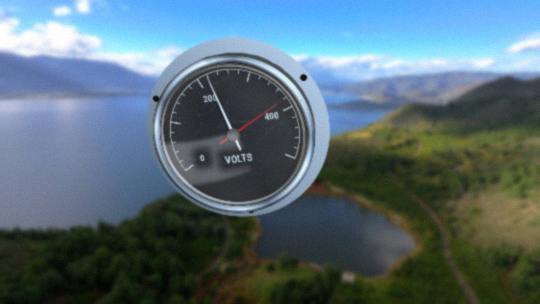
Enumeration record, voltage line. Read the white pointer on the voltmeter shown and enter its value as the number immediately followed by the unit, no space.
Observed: 220V
